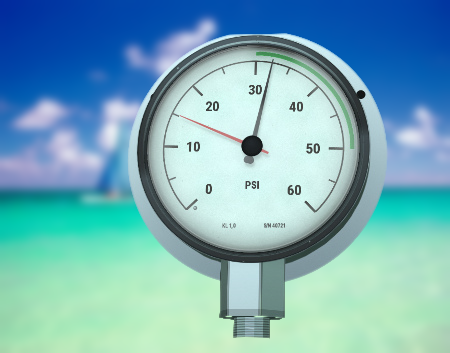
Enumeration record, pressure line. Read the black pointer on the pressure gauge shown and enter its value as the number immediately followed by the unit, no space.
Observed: 32.5psi
